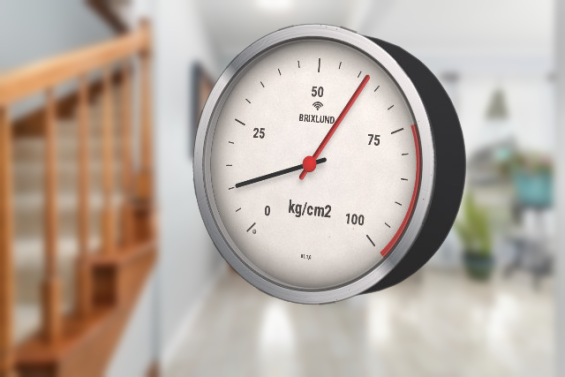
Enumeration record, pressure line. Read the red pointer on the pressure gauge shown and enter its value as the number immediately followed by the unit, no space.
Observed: 62.5kg/cm²
